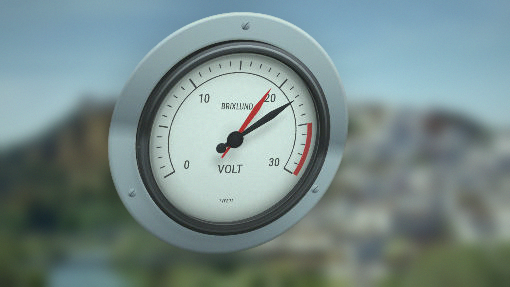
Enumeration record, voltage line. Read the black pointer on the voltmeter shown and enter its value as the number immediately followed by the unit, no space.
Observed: 22V
